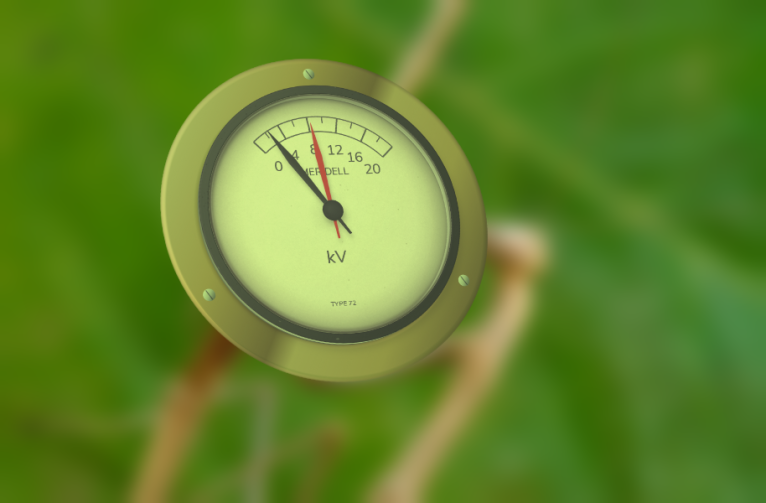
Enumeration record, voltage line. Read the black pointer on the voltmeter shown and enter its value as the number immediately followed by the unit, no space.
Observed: 2kV
